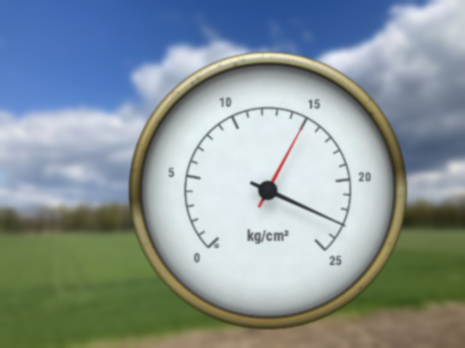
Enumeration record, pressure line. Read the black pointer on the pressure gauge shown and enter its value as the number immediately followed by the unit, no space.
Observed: 23kg/cm²
